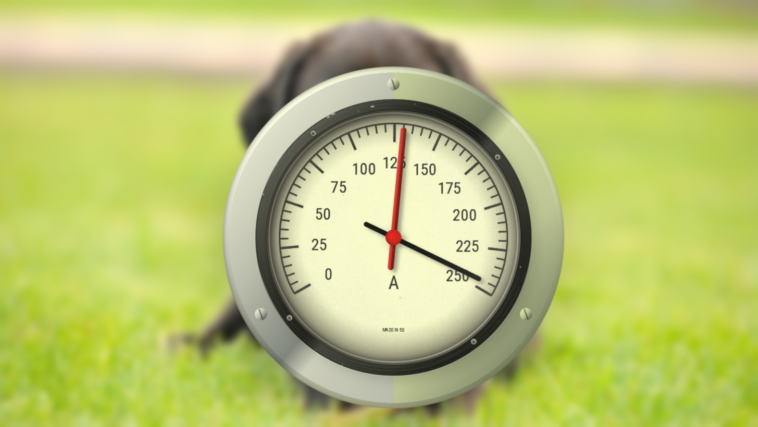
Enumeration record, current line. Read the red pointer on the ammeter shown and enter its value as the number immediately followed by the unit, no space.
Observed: 130A
